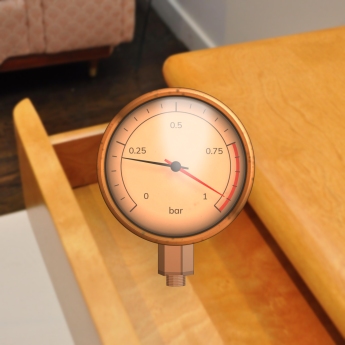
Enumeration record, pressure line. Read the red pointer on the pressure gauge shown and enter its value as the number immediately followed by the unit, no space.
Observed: 0.95bar
